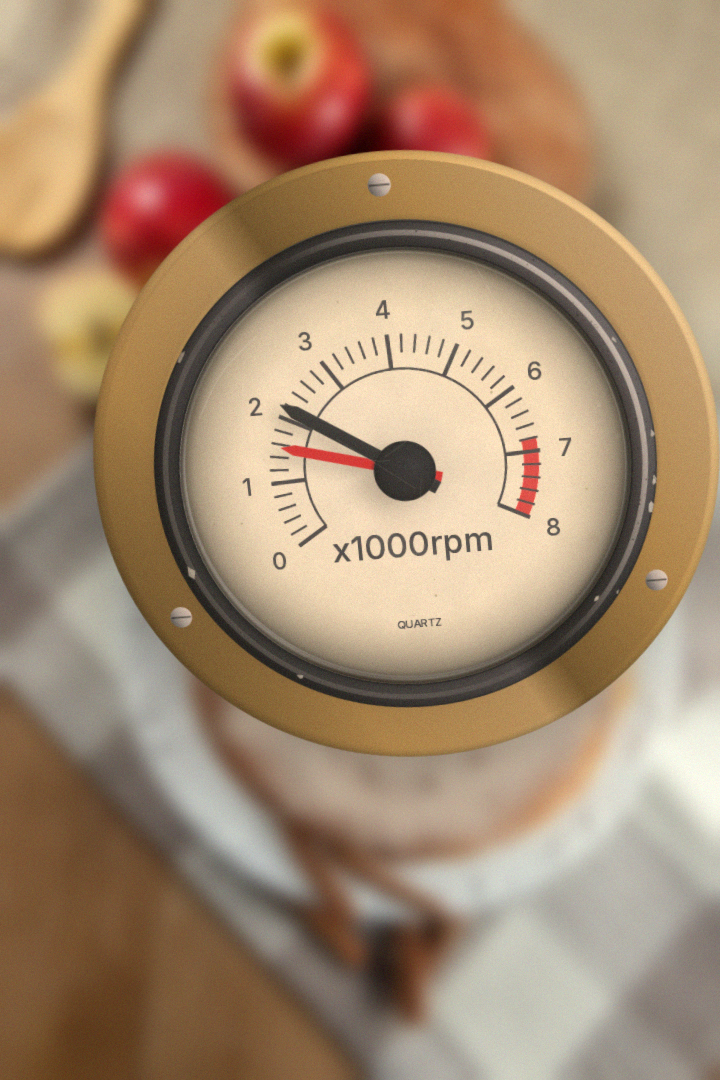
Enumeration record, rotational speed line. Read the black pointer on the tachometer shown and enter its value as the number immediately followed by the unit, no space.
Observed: 2200rpm
